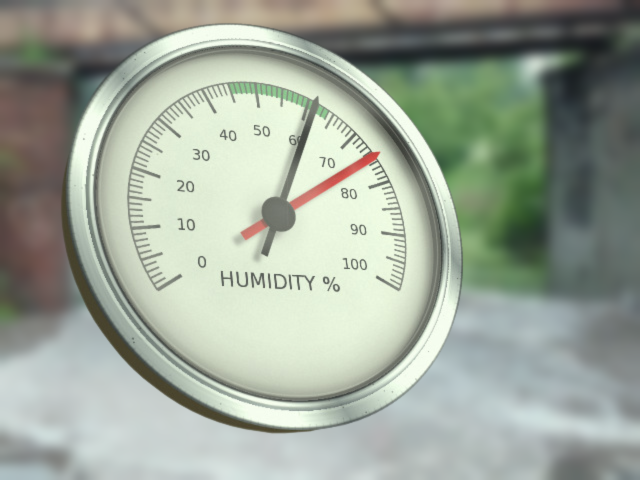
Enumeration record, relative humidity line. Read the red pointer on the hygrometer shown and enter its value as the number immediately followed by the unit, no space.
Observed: 75%
